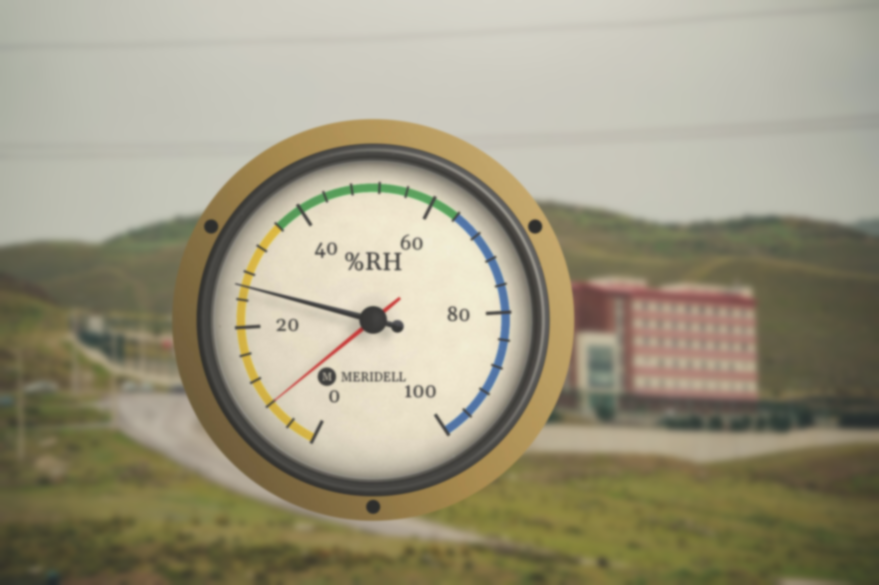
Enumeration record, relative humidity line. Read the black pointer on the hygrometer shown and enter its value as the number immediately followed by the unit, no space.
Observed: 26%
